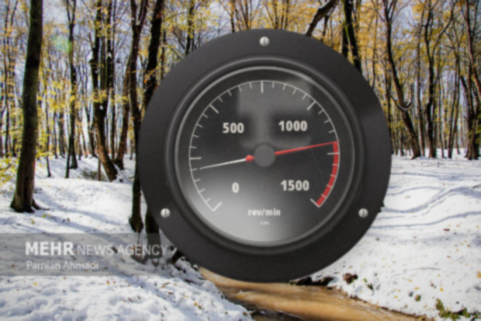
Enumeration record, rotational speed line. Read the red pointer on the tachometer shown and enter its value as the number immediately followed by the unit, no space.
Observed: 1200rpm
